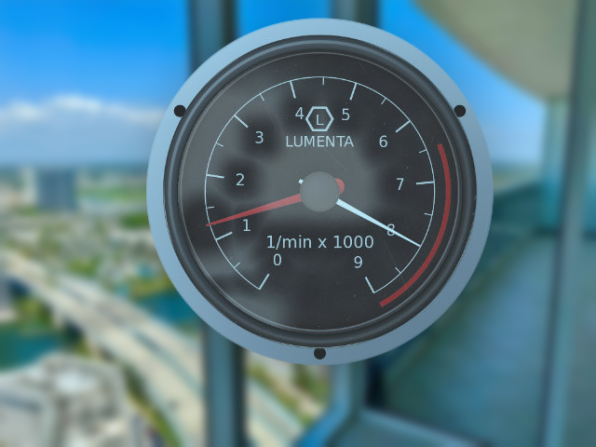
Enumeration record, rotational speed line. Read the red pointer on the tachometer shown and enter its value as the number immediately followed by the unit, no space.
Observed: 1250rpm
